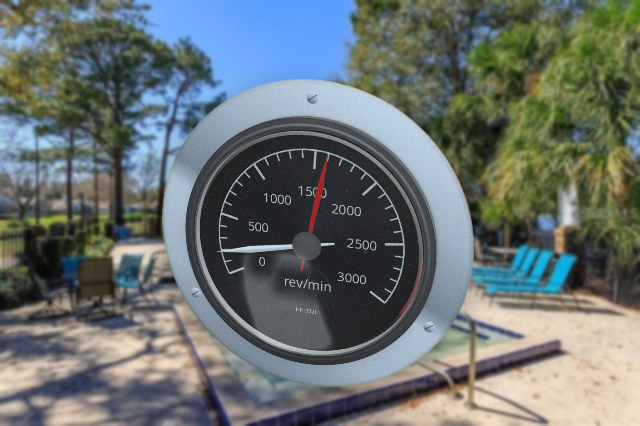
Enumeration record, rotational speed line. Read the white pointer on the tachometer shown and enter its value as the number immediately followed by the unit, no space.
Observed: 200rpm
